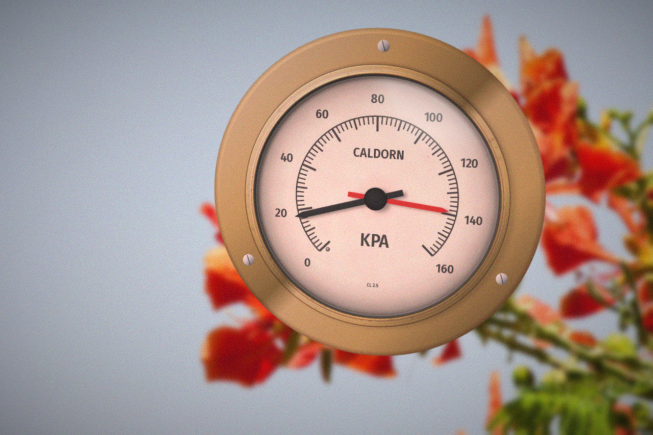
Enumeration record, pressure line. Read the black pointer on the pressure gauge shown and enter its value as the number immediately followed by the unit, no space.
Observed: 18kPa
